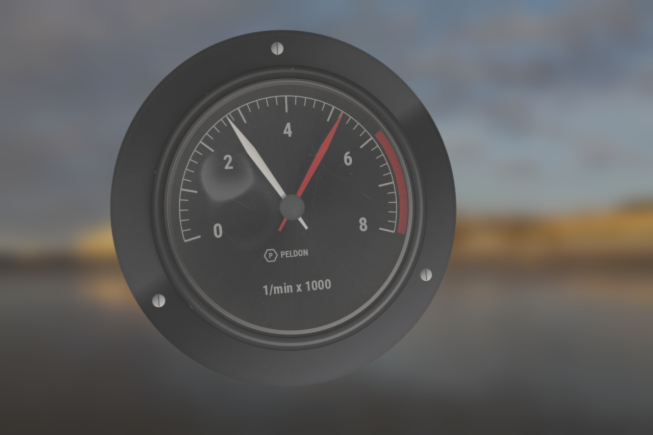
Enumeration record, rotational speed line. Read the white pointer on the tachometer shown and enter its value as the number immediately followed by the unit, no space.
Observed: 2700rpm
